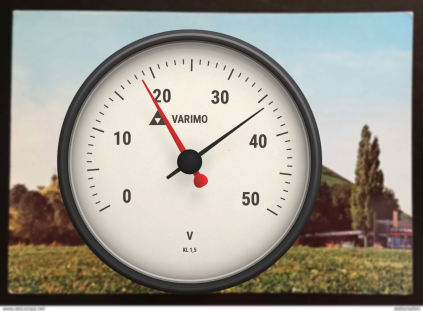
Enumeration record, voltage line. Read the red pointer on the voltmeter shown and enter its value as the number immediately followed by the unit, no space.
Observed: 18.5V
